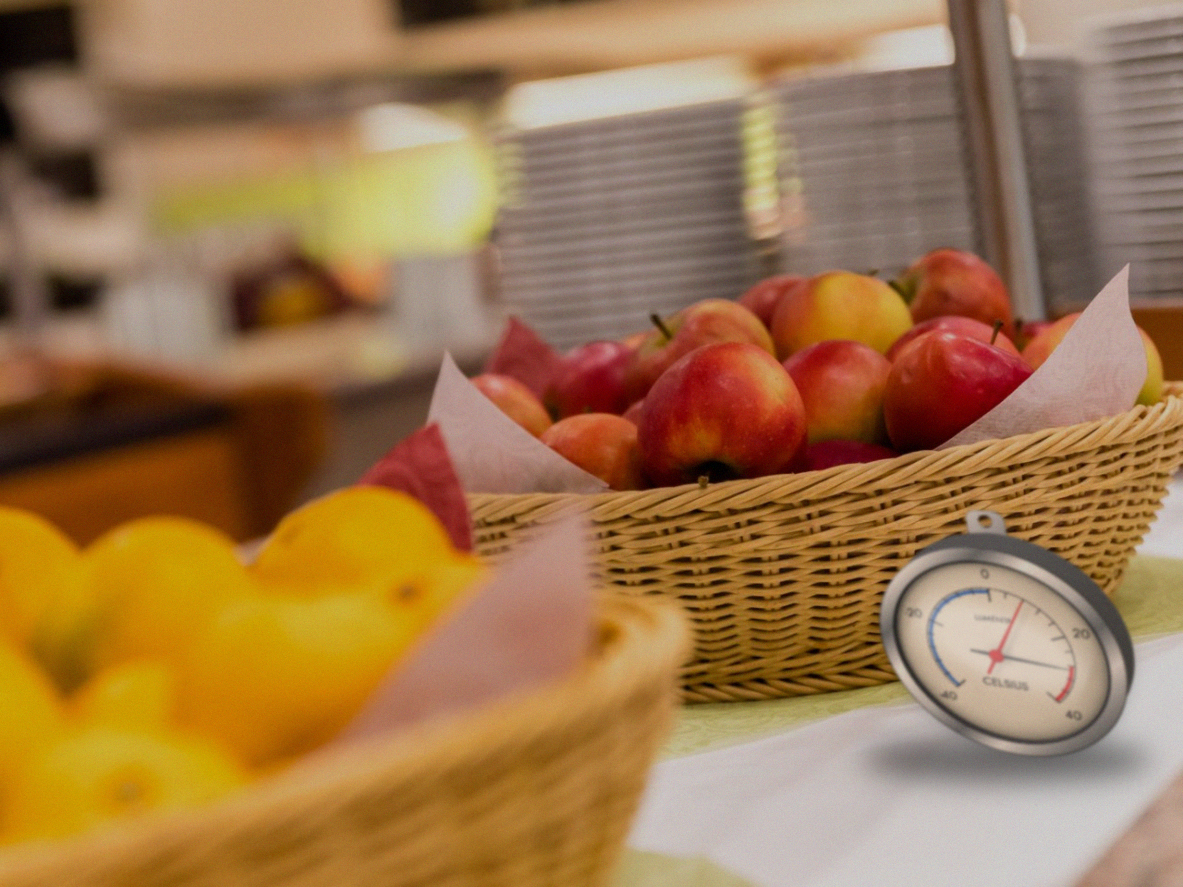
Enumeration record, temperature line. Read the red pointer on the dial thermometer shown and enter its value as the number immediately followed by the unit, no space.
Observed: 8°C
